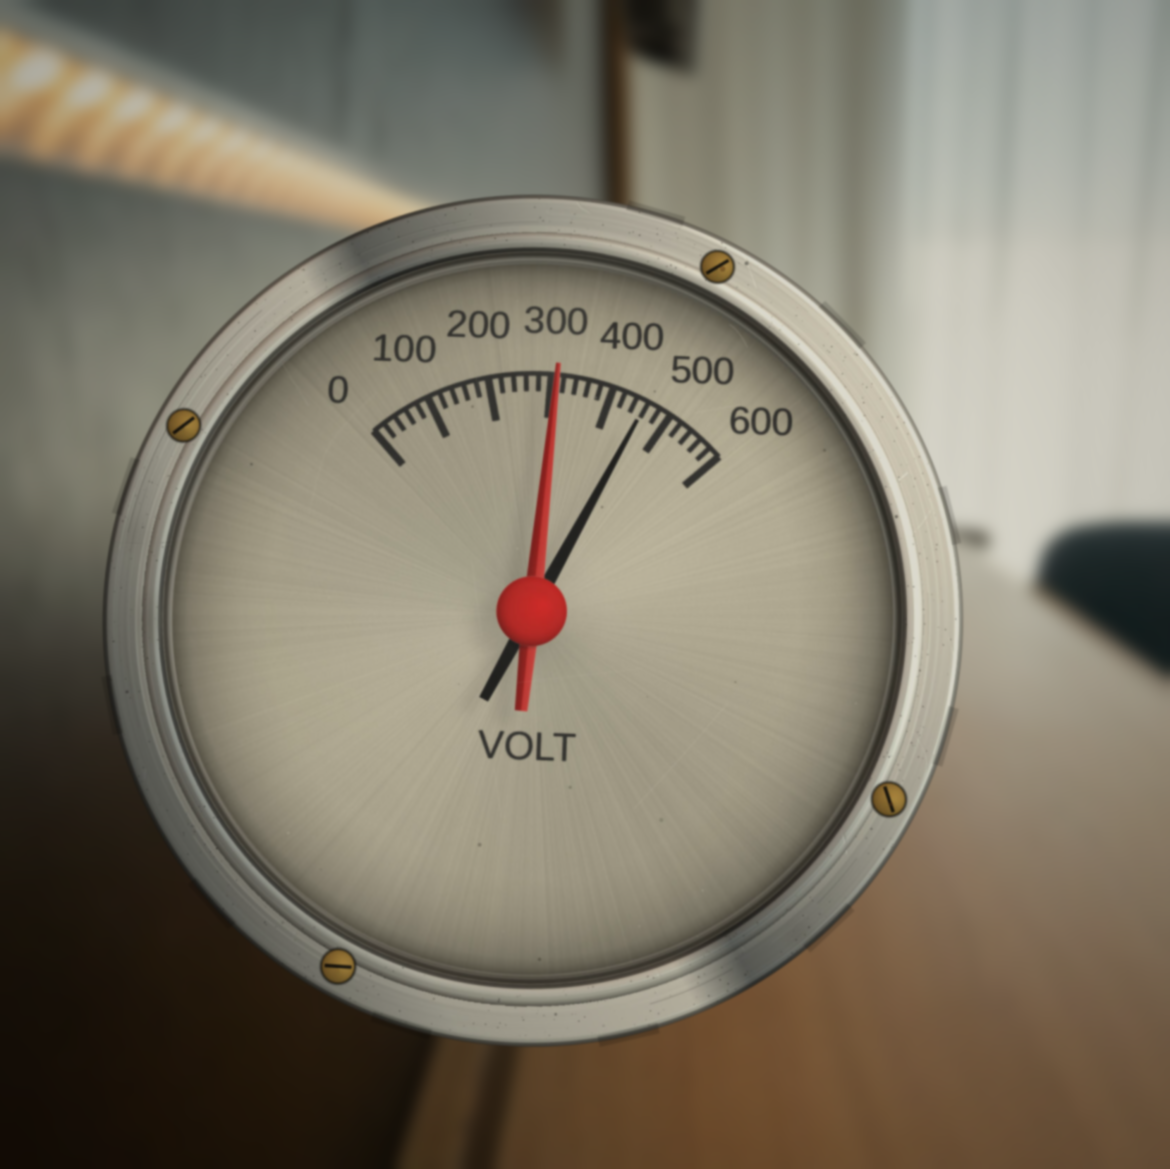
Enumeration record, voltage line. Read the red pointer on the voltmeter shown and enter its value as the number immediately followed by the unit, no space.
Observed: 310V
